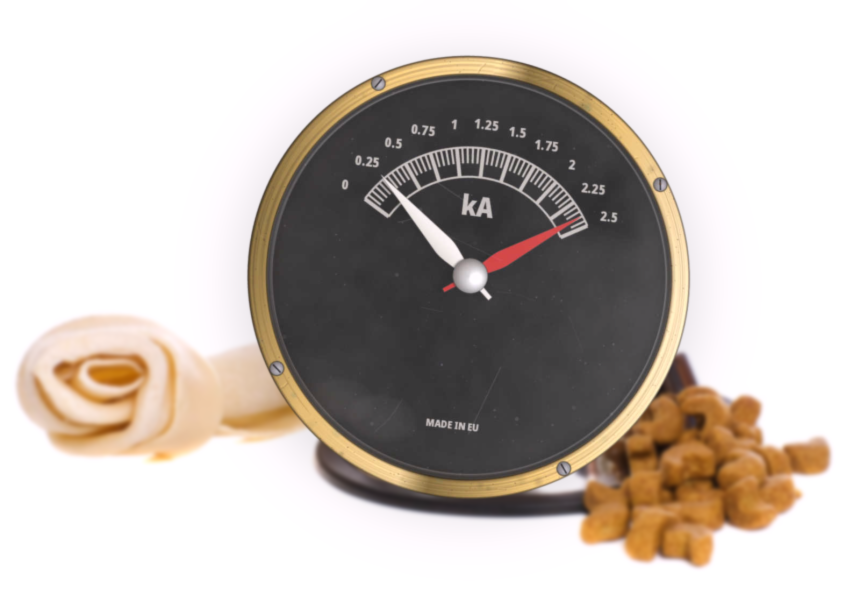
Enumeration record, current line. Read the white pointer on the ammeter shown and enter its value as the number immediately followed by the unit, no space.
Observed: 0.25kA
